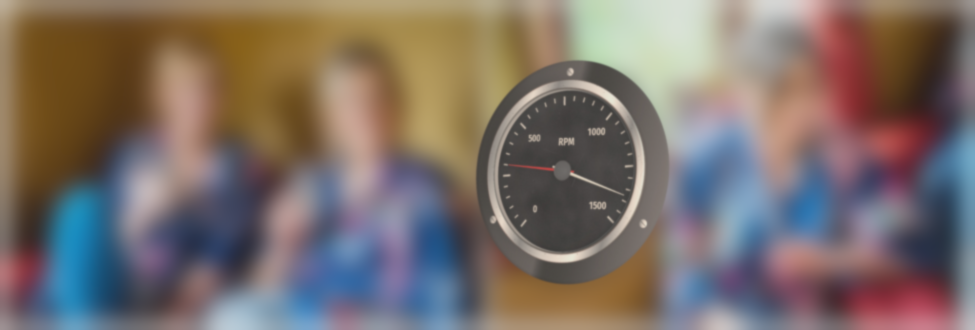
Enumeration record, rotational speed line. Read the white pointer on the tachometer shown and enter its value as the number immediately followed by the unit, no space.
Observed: 1375rpm
